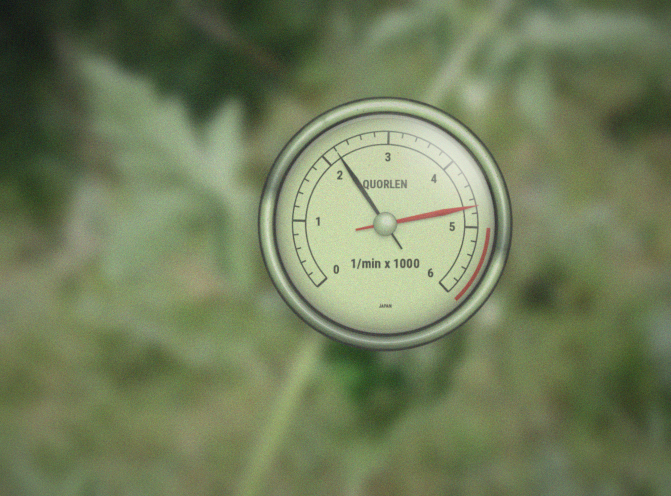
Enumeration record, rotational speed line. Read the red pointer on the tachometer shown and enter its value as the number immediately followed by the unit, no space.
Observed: 4700rpm
